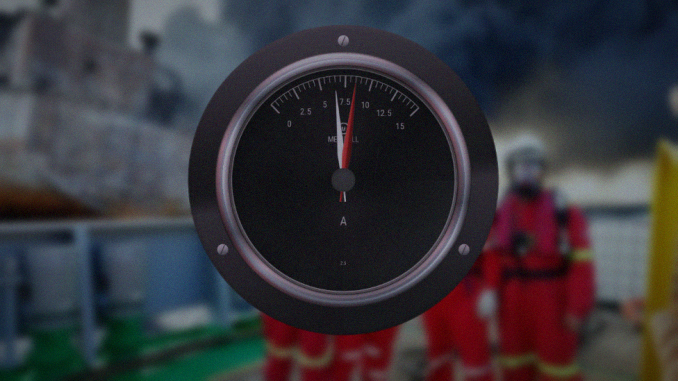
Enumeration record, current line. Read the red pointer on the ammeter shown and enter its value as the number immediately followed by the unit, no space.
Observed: 8.5A
